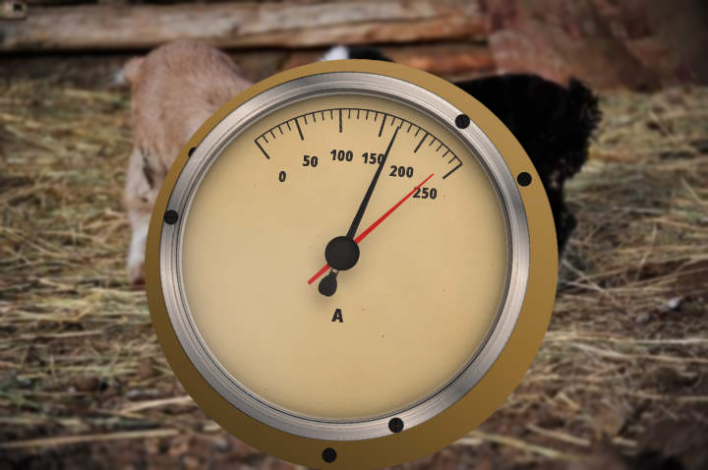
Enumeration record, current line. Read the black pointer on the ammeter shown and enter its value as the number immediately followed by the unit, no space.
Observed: 170A
